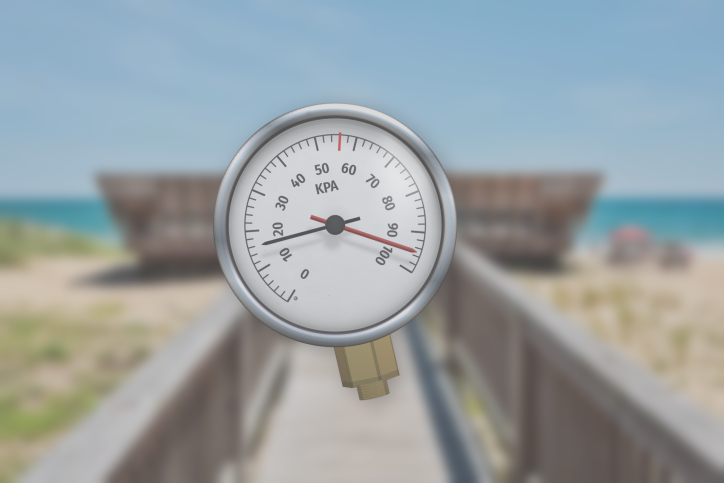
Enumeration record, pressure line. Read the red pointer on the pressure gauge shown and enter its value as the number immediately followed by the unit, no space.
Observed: 95kPa
